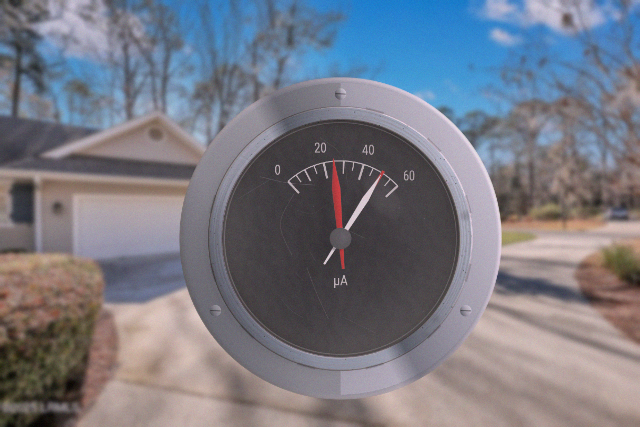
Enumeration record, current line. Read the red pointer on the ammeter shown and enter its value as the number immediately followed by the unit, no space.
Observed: 25µA
